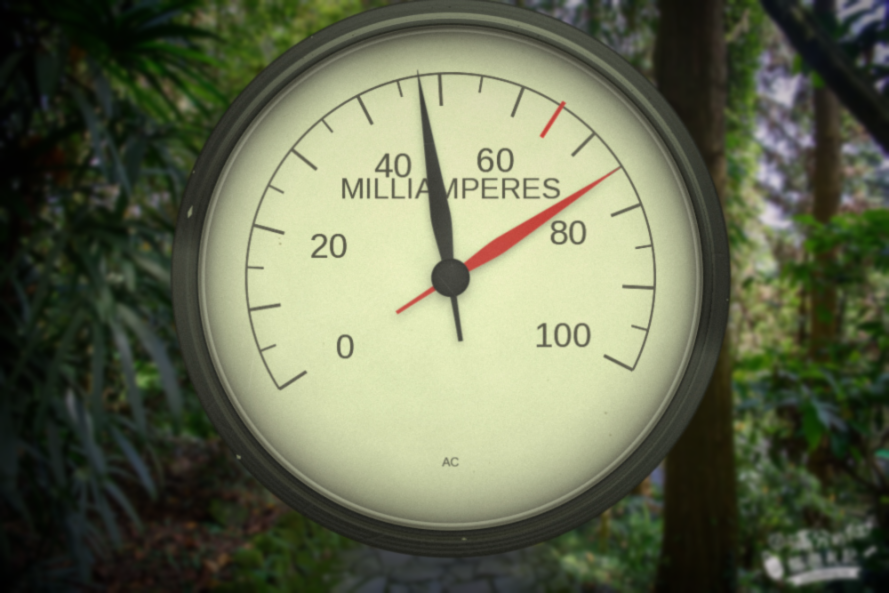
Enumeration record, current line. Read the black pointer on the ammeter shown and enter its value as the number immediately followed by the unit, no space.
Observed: 47.5mA
